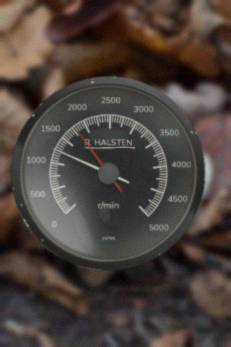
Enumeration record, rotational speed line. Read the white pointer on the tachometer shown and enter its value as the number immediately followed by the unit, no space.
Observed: 1250rpm
